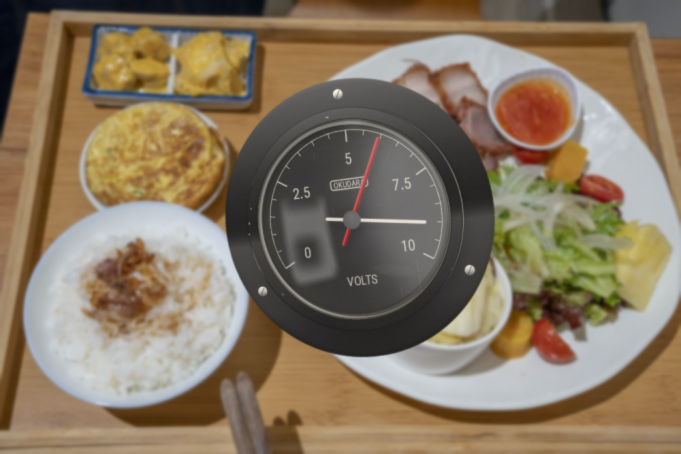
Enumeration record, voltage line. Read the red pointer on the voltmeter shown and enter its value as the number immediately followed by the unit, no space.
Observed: 6V
